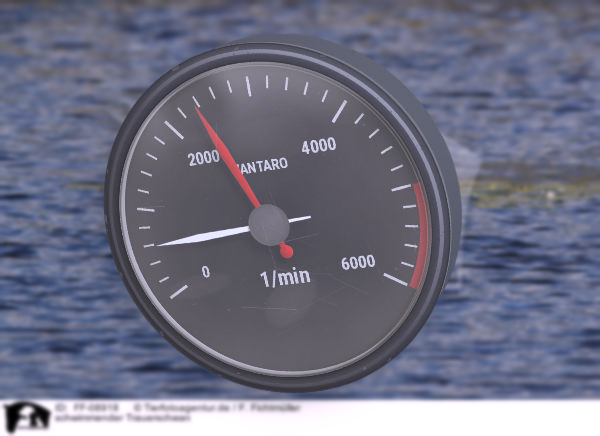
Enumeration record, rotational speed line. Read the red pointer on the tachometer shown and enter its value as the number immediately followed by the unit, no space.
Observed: 2400rpm
